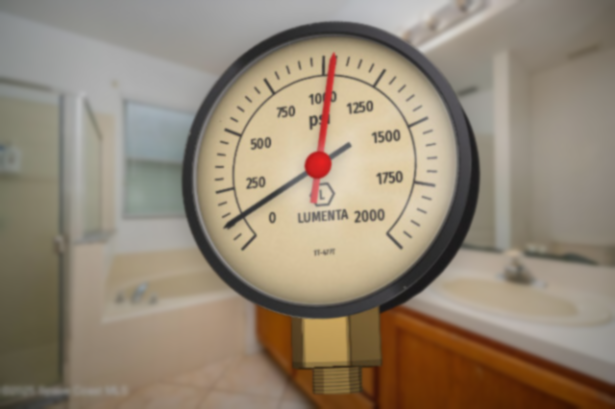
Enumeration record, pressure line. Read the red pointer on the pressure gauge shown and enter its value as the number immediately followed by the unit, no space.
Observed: 1050psi
